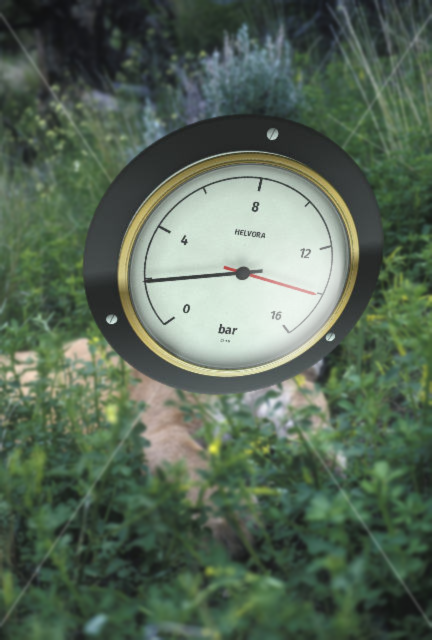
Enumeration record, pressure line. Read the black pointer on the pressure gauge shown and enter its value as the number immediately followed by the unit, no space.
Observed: 2bar
